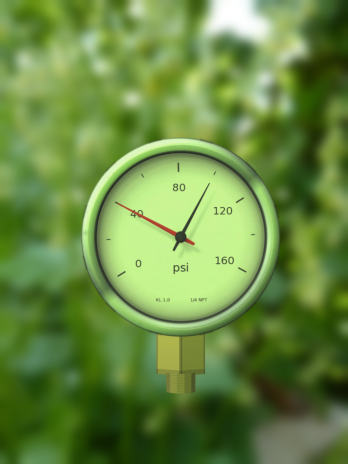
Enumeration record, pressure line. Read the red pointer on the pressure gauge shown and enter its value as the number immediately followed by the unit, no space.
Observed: 40psi
